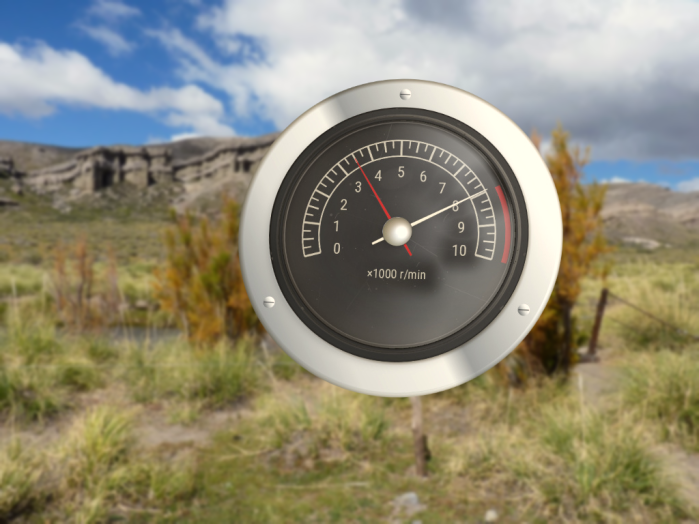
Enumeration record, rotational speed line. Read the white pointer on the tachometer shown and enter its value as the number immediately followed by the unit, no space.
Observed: 8000rpm
